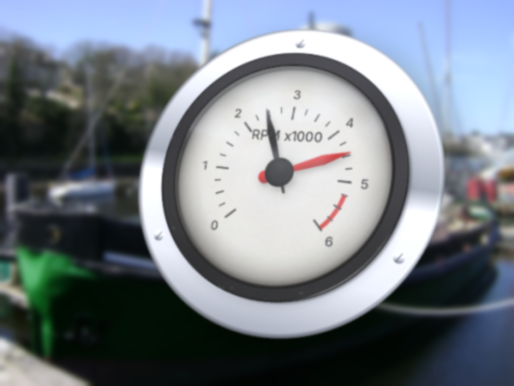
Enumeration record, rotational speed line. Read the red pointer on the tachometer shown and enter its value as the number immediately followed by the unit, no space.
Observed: 4500rpm
